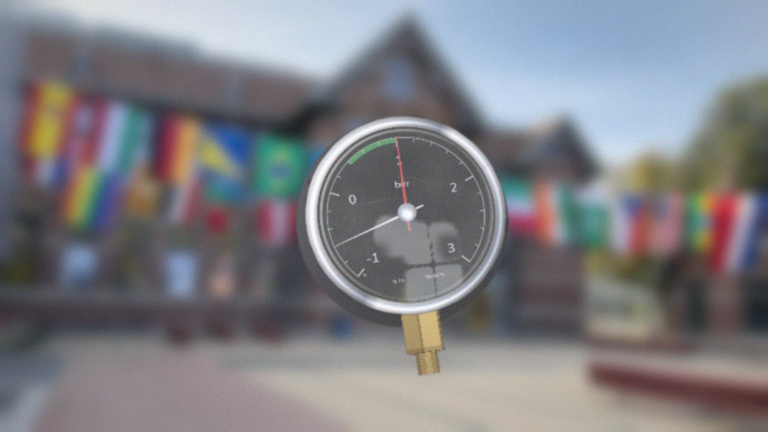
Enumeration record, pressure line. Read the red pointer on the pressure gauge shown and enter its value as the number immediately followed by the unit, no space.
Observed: 1bar
